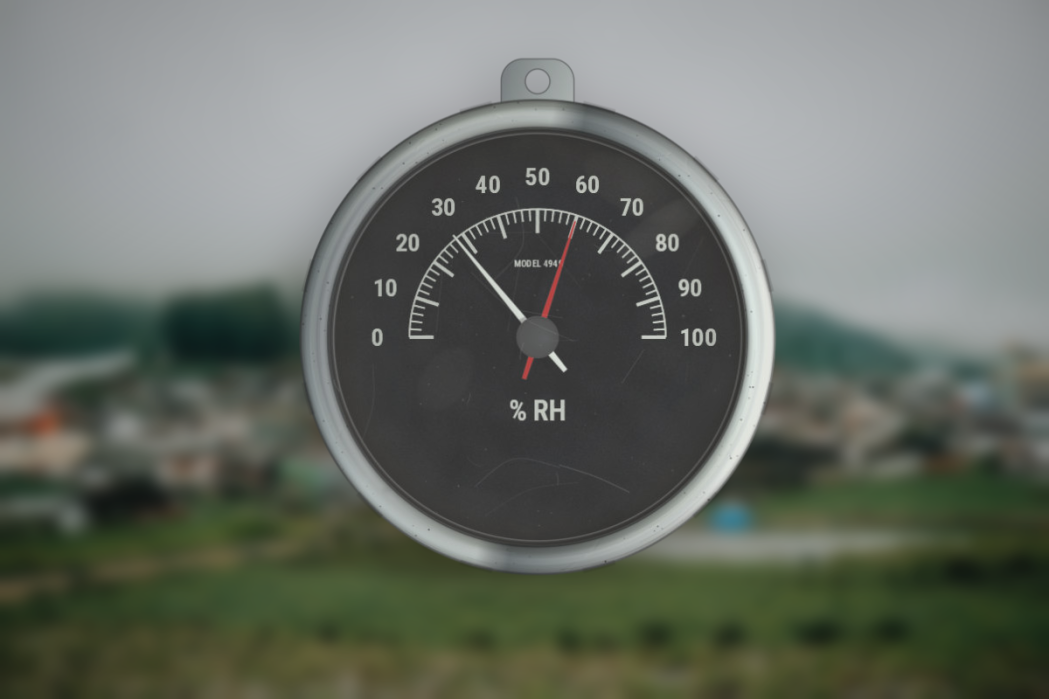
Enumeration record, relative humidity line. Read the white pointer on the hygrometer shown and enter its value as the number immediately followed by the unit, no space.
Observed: 28%
